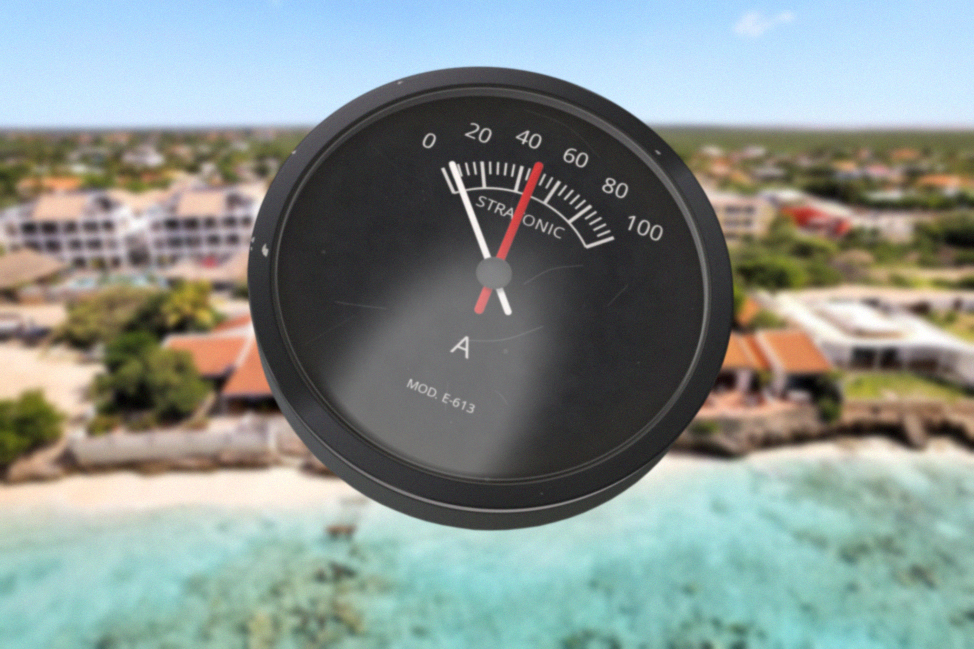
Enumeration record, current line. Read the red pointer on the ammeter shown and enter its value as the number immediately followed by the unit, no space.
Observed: 48A
